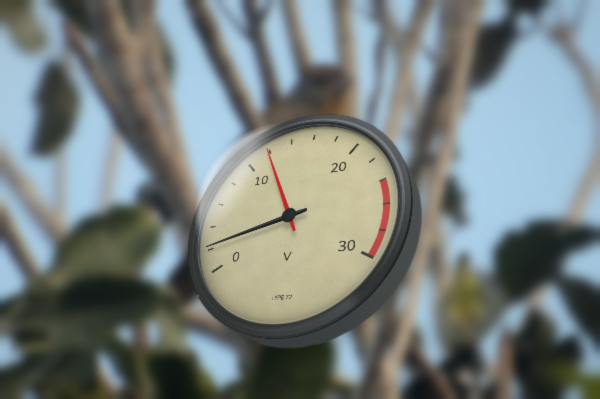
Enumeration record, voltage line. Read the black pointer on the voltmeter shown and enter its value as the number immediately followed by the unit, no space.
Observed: 2V
